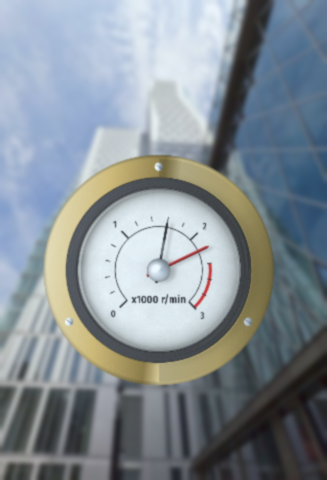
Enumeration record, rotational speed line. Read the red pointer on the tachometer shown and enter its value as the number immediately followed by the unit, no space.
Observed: 2200rpm
